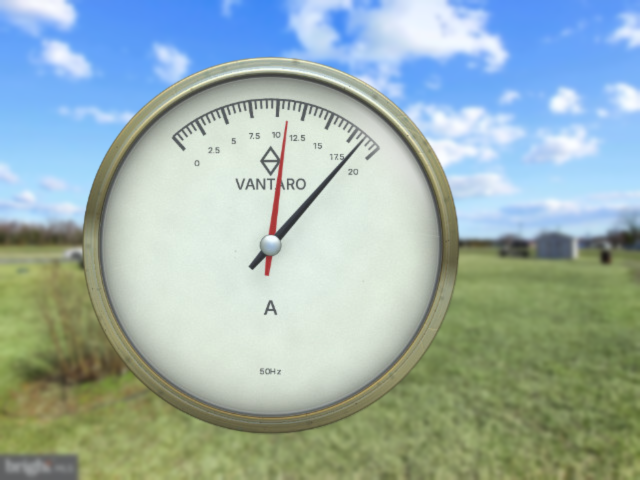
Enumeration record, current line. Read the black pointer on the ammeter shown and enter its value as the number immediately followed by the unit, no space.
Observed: 18.5A
